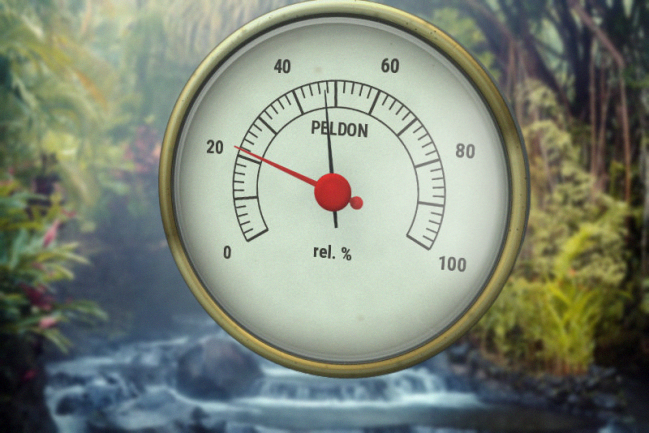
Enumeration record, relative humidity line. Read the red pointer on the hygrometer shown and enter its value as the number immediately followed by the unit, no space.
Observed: 22%
